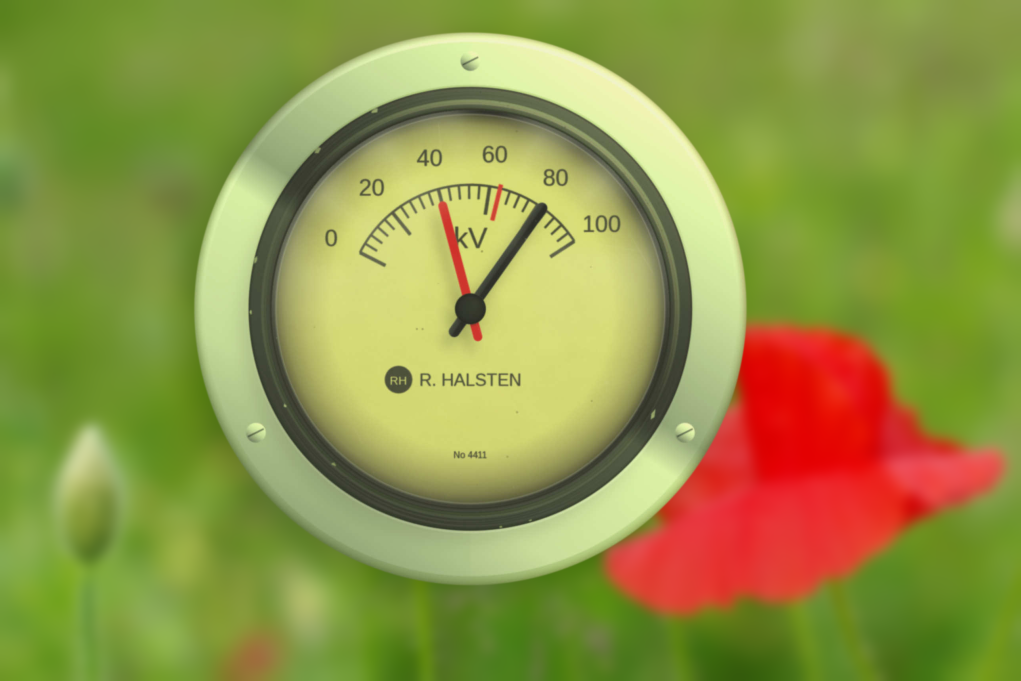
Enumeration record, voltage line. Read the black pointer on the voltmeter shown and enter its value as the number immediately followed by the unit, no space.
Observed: 82kV
